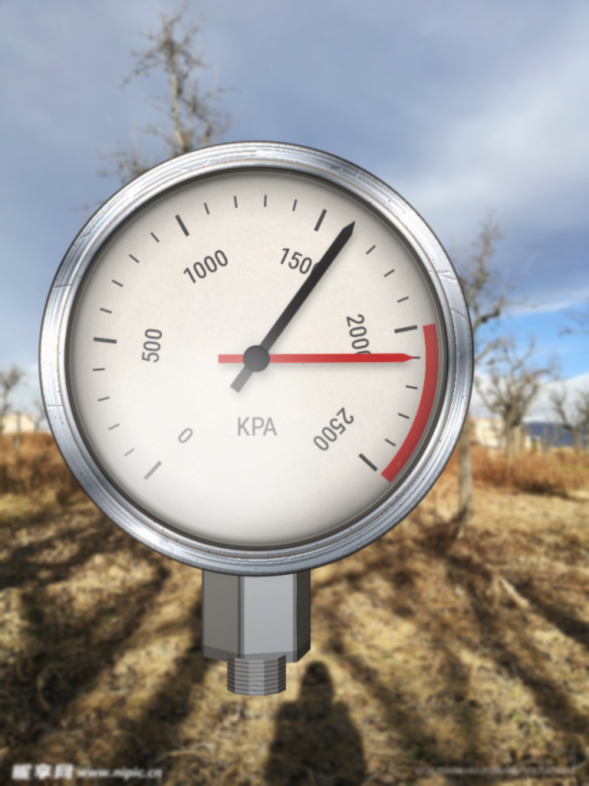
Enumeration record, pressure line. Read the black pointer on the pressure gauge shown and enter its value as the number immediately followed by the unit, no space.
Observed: 1600kPa
